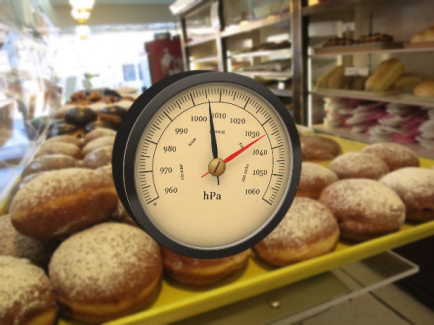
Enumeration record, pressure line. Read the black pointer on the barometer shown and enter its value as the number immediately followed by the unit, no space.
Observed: 1005hPa
